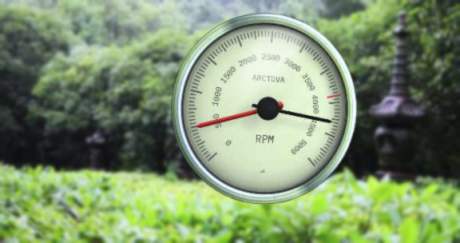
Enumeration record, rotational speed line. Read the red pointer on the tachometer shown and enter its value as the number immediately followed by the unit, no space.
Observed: 500rpm
